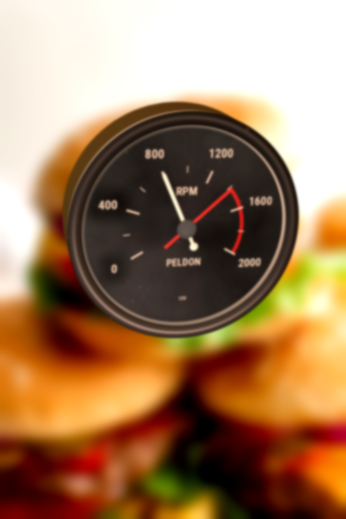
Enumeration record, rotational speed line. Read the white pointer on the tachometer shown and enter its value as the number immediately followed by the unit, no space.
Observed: 800rpm
